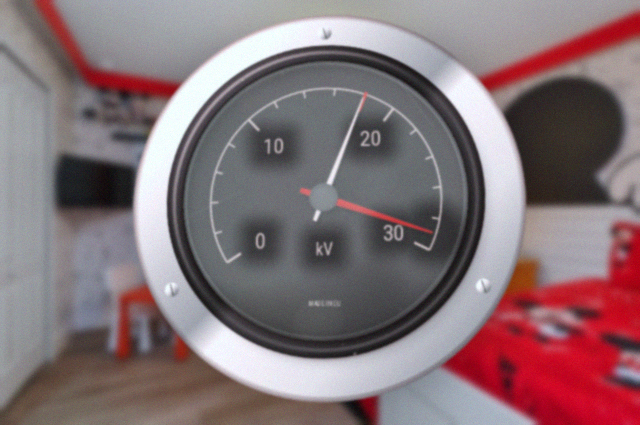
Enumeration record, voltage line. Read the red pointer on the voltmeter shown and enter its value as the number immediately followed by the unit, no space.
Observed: 29kV
